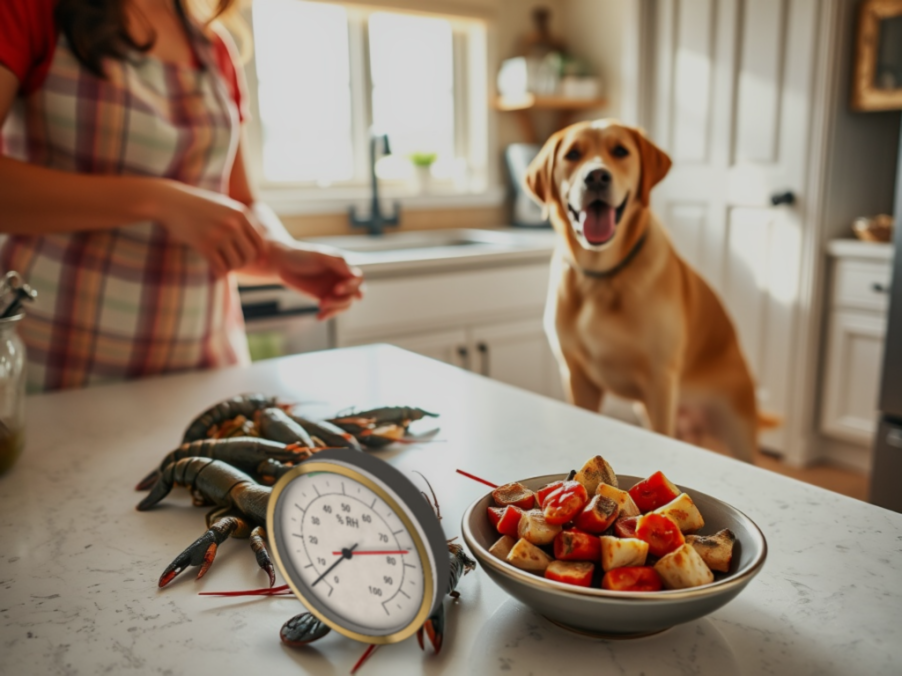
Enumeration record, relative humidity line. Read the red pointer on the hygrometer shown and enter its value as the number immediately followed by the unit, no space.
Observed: 75%
